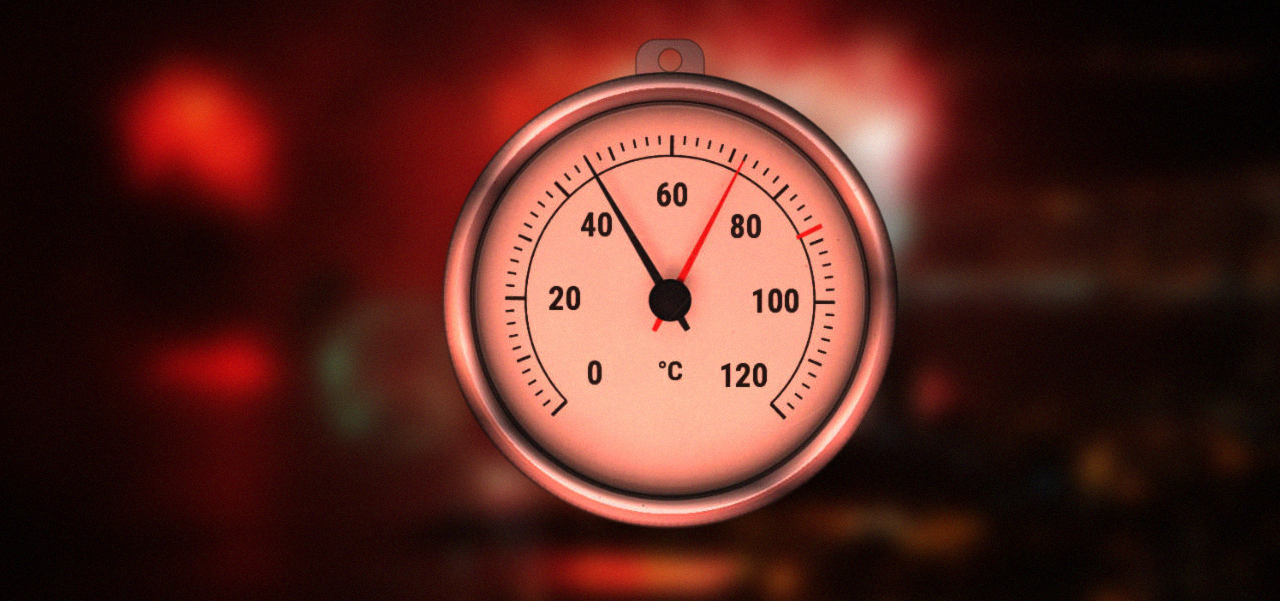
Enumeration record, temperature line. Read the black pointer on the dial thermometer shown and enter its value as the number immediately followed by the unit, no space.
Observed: 46°C
